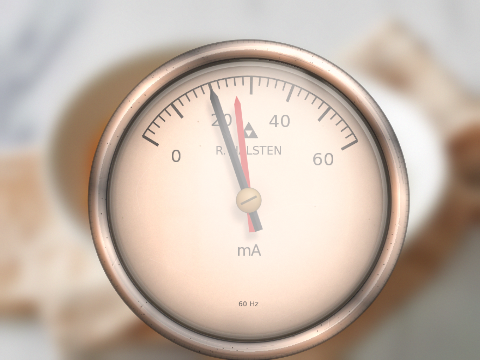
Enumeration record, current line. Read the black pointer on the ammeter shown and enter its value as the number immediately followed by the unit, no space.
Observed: 20mA
